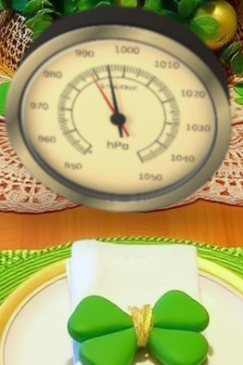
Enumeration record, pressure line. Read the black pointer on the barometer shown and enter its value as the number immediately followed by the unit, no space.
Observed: 995hPa
